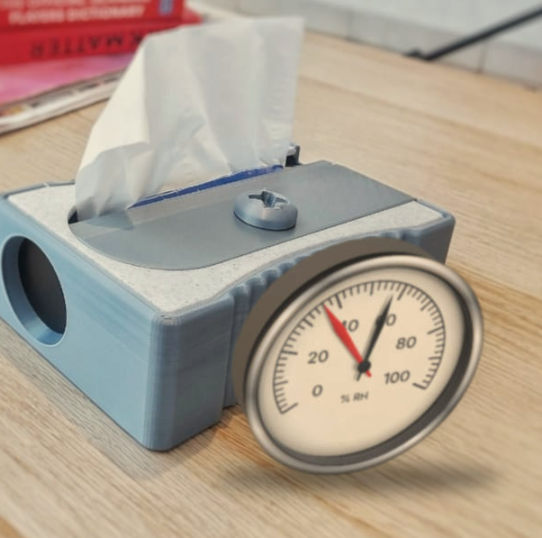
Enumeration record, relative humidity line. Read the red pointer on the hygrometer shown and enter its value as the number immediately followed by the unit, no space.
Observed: 36%
